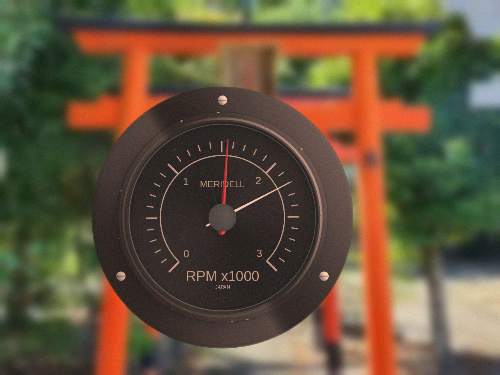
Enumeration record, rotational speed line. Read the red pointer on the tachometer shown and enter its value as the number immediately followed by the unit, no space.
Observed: 1550rpm
